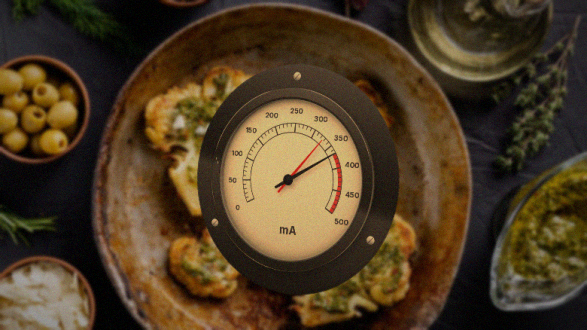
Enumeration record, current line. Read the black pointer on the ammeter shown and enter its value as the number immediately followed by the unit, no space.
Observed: 370mA
